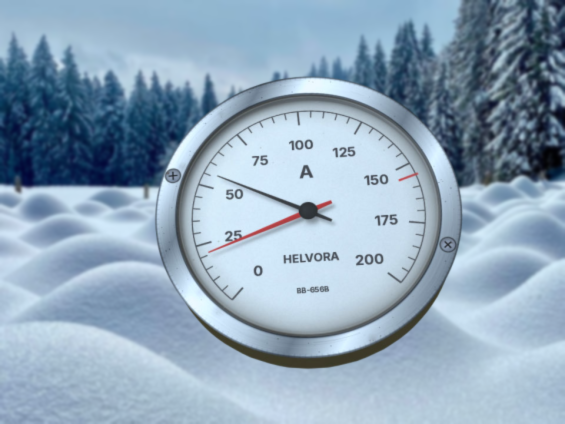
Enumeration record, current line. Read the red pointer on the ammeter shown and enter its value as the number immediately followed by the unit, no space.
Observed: 20A
